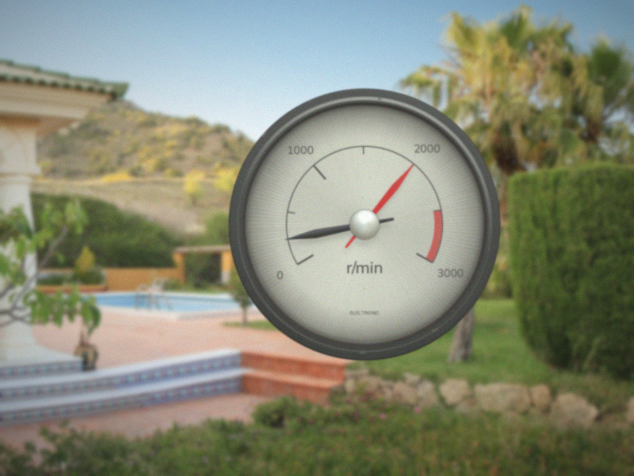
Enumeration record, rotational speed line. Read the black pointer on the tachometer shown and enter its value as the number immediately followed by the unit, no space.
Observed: 250rpm
